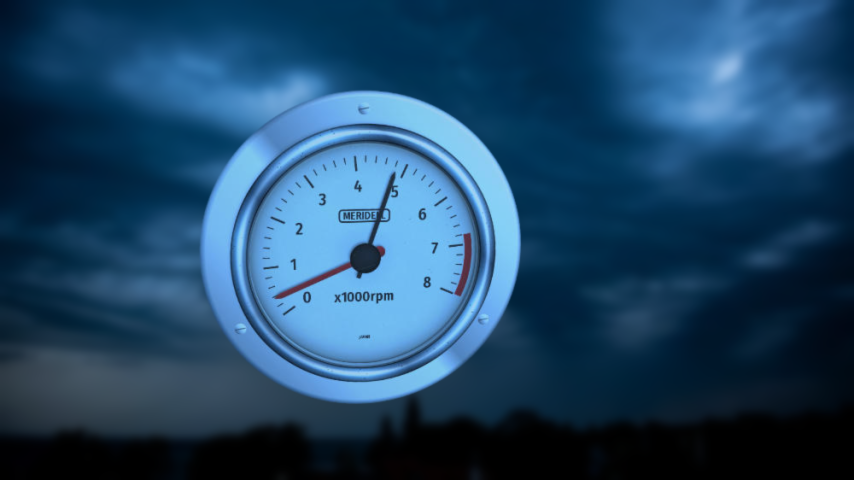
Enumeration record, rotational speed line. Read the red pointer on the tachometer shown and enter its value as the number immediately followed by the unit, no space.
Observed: 400rpm
